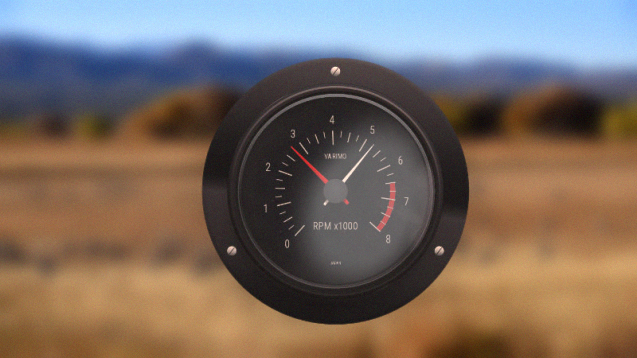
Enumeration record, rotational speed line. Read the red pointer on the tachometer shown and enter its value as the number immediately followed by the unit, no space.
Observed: 2750rpm
